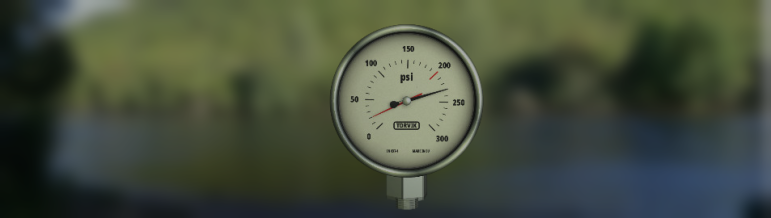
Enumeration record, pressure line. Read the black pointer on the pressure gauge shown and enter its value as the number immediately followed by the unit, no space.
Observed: 230psi
